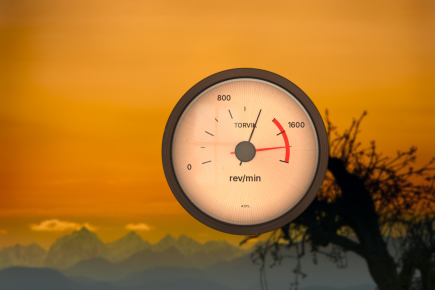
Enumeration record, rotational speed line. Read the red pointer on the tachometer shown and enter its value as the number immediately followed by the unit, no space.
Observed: 1800rpm
